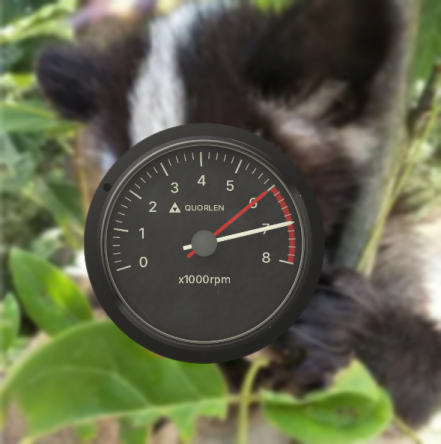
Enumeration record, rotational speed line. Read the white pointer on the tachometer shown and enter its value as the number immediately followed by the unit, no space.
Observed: 7000rpm
